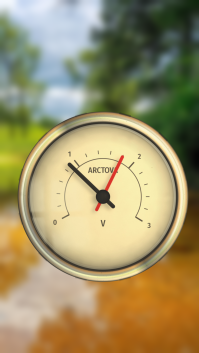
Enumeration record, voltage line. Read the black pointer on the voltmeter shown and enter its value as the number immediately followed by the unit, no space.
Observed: 0.9V
